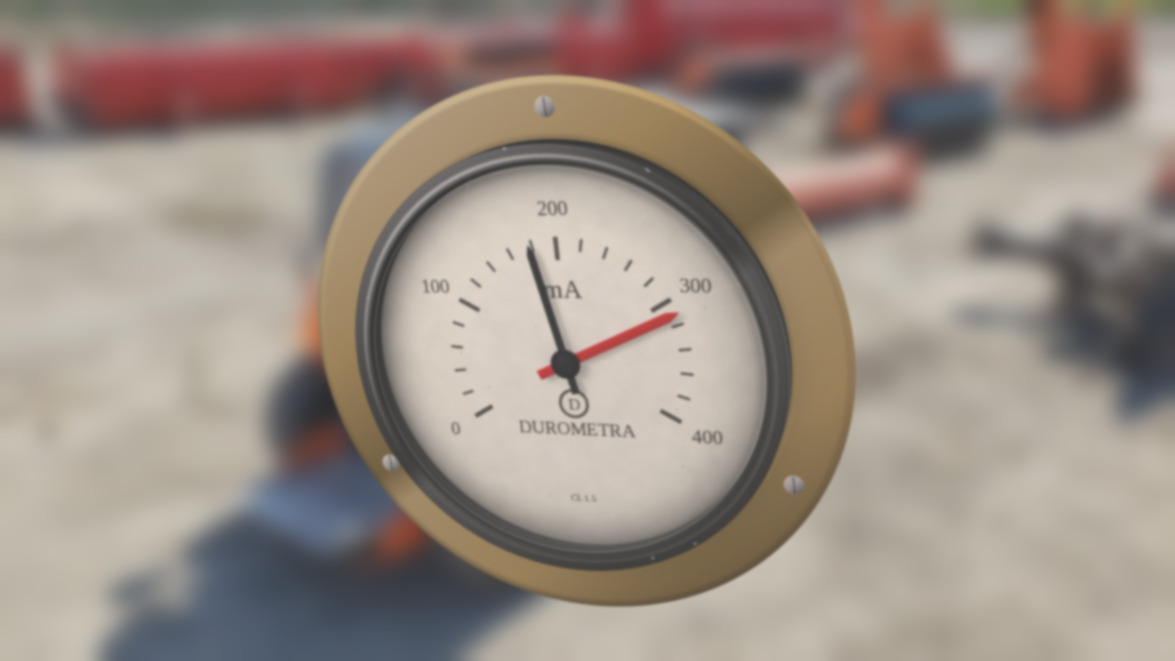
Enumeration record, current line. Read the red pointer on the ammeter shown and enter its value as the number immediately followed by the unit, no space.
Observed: 310mA
